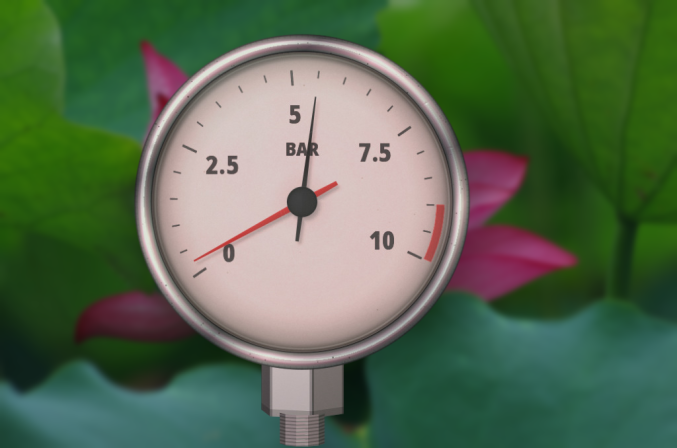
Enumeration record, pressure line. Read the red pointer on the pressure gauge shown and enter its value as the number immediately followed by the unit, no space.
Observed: 0.25bar
